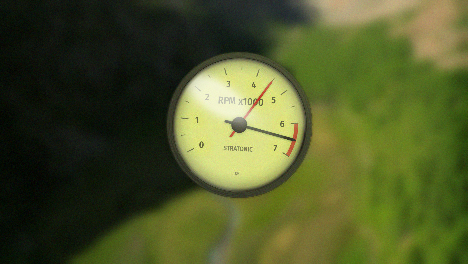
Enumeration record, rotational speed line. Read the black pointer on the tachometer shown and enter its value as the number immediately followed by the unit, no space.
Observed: 6500rpm
